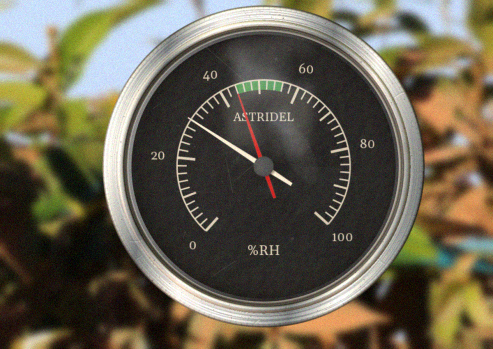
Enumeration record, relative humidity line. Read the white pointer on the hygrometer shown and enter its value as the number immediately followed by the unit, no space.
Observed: 30%
